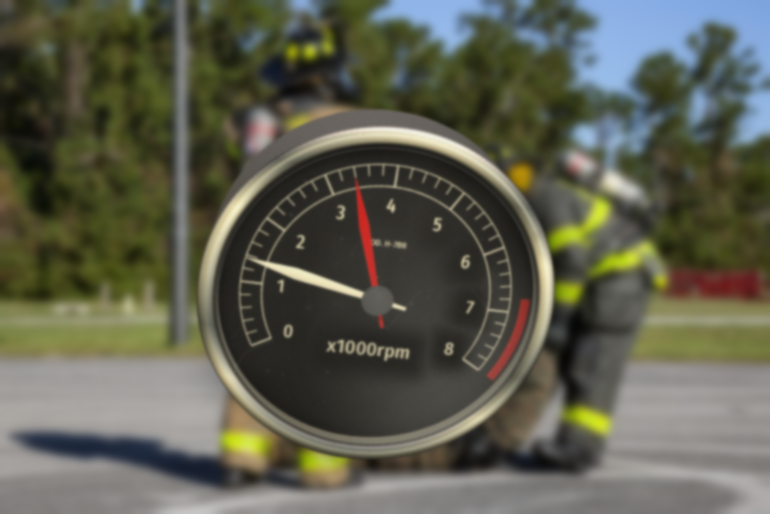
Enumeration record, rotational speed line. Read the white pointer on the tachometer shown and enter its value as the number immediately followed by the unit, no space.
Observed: 1400rpm
